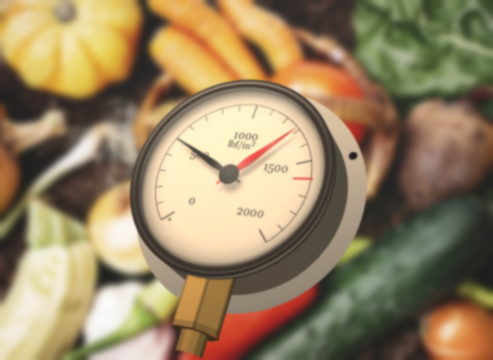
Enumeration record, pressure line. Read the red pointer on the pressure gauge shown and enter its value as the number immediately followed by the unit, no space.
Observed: 1300psi
